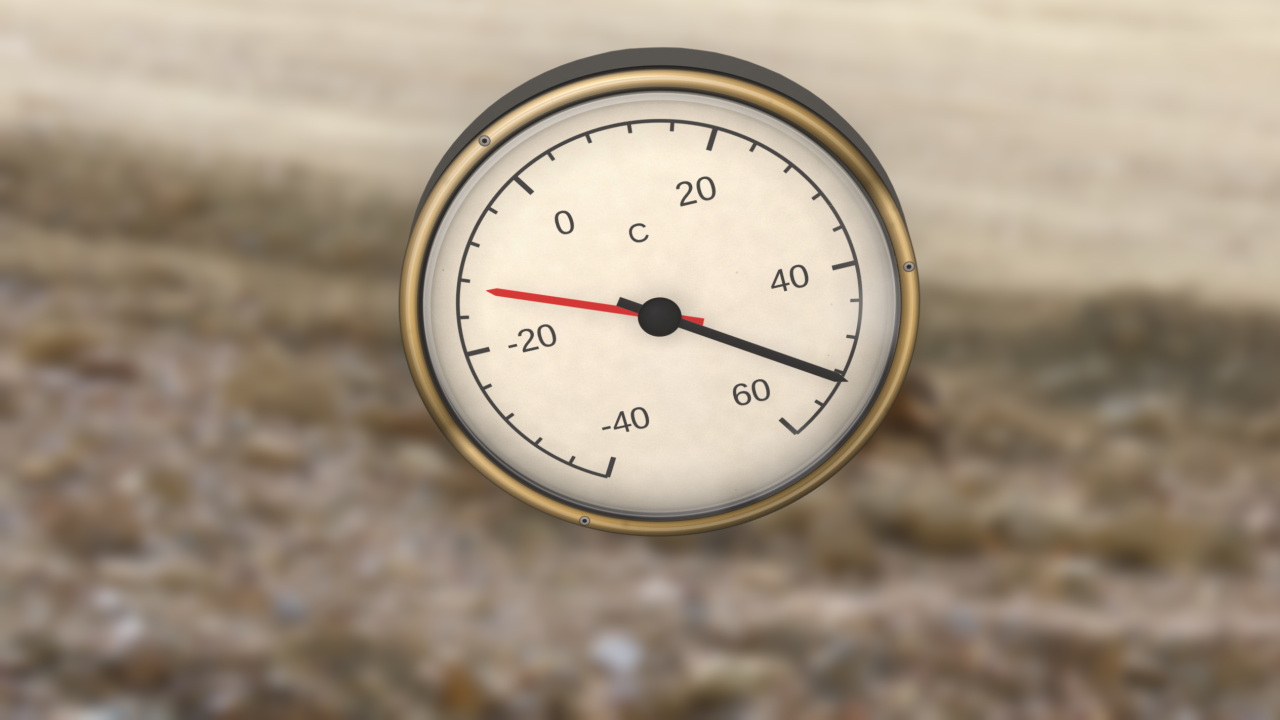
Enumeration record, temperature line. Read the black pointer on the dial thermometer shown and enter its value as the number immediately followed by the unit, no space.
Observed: 52°C
